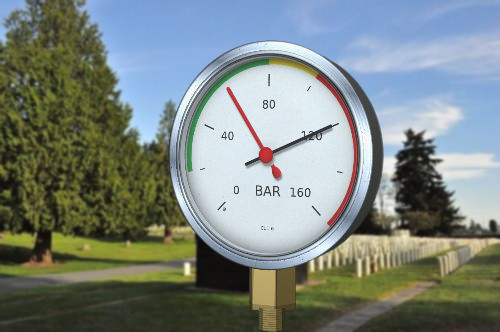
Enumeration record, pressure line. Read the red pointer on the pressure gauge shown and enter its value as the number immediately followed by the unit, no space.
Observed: 60bar
